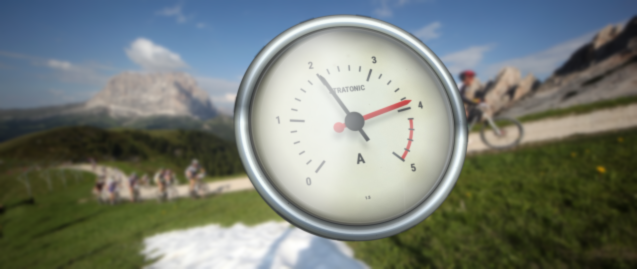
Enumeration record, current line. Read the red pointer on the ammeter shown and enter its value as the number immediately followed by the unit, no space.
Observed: 3.9A
